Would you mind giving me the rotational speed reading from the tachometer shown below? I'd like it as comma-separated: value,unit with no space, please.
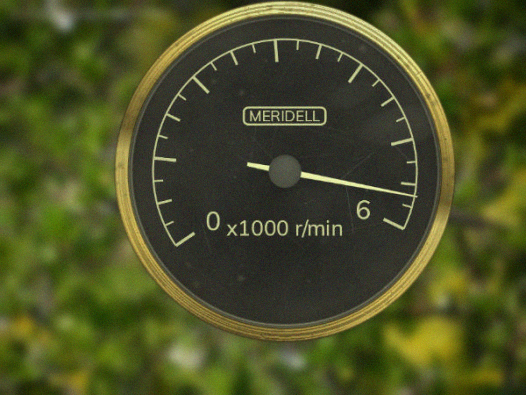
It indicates 5625,rpm
